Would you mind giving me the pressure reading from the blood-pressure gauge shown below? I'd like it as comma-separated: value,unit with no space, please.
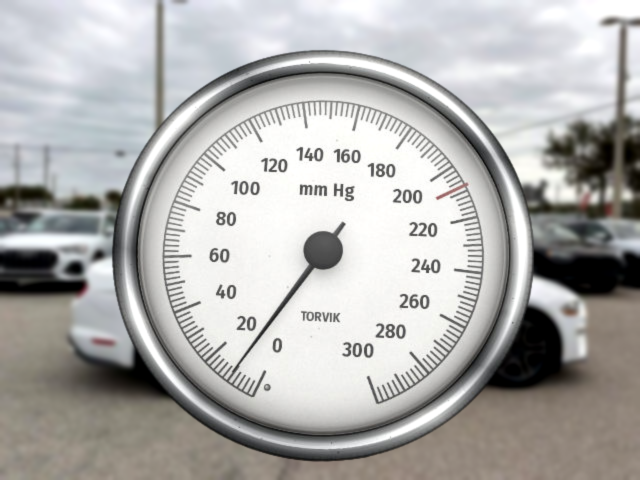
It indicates 10,mmHg
